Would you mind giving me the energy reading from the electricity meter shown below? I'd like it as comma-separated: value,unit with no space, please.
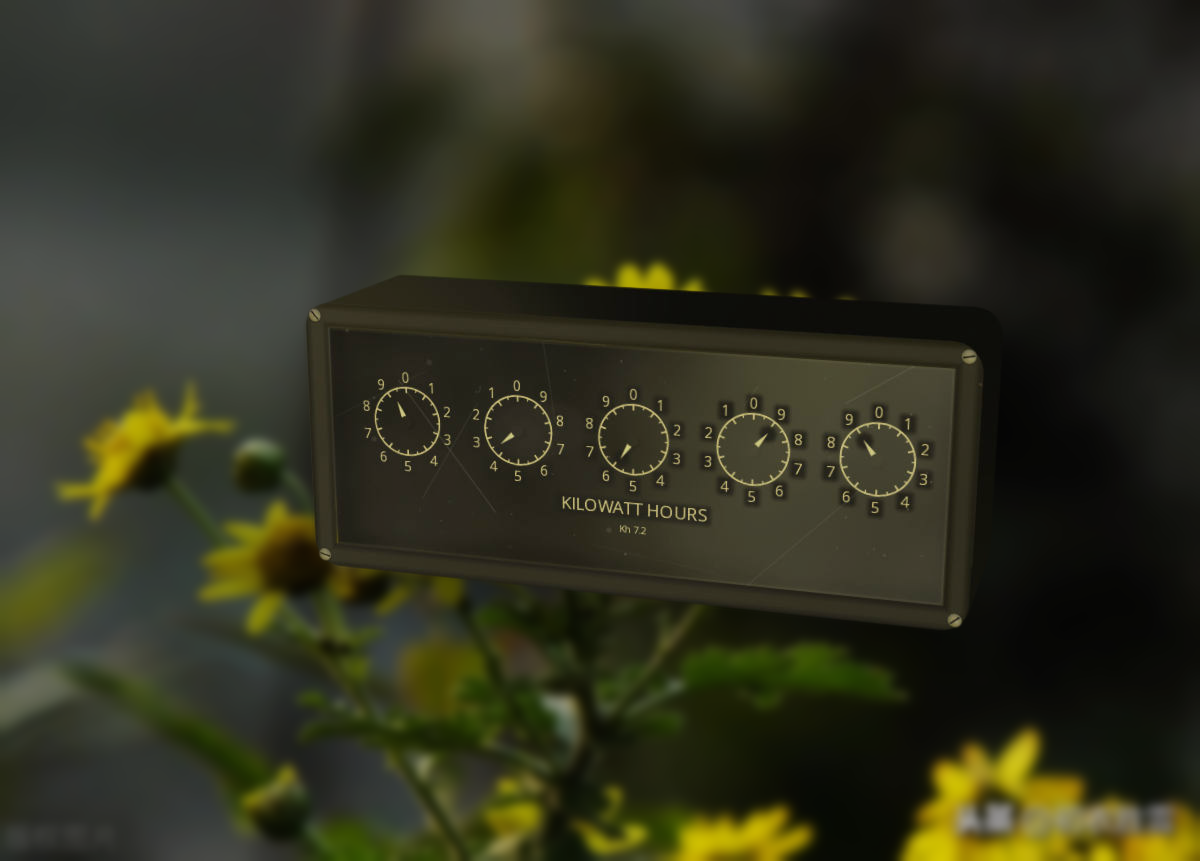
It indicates 93589,kWh
